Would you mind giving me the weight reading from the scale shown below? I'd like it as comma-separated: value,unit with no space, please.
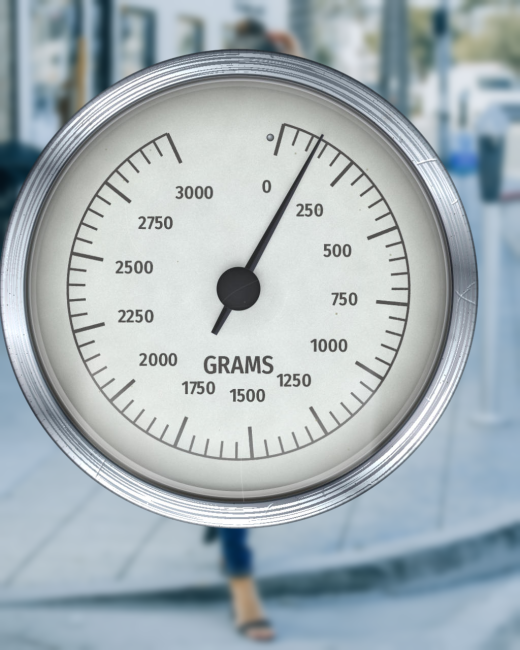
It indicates 125,g
